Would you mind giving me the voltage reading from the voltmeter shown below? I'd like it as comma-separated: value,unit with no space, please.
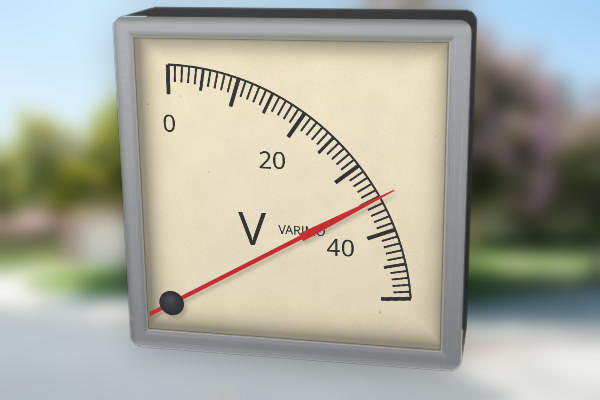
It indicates 35,V
